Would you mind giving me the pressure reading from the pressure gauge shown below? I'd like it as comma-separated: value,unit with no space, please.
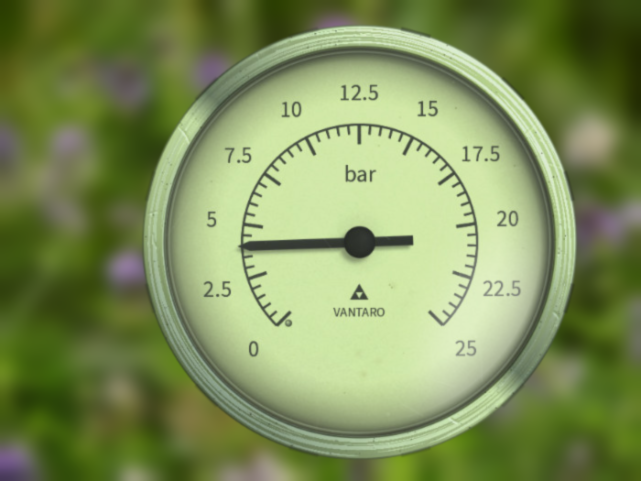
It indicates 4,bar
